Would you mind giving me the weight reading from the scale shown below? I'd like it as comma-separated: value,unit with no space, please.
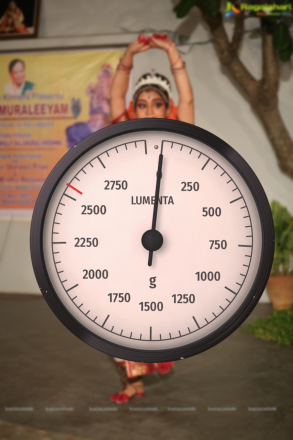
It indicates 0,g
